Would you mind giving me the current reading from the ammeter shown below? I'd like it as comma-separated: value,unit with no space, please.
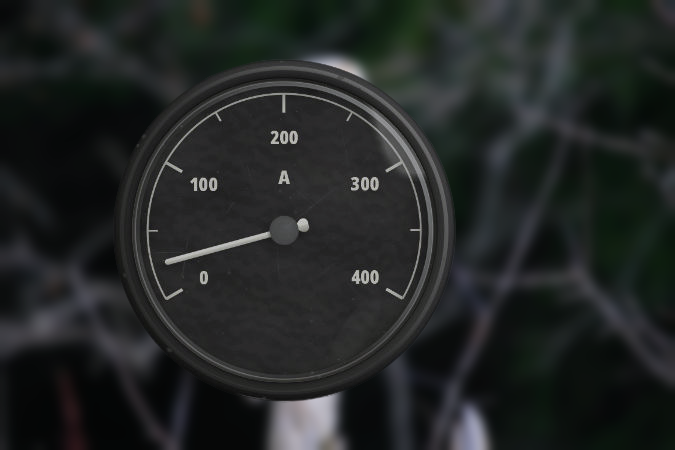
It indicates 25,A
